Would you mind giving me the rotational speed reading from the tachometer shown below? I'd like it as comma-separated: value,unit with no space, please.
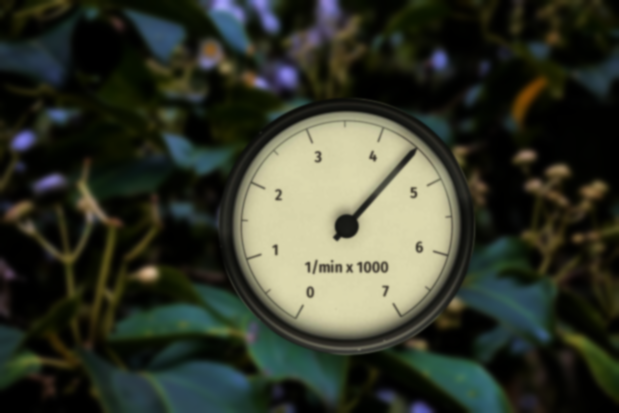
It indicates 4500,rpm
